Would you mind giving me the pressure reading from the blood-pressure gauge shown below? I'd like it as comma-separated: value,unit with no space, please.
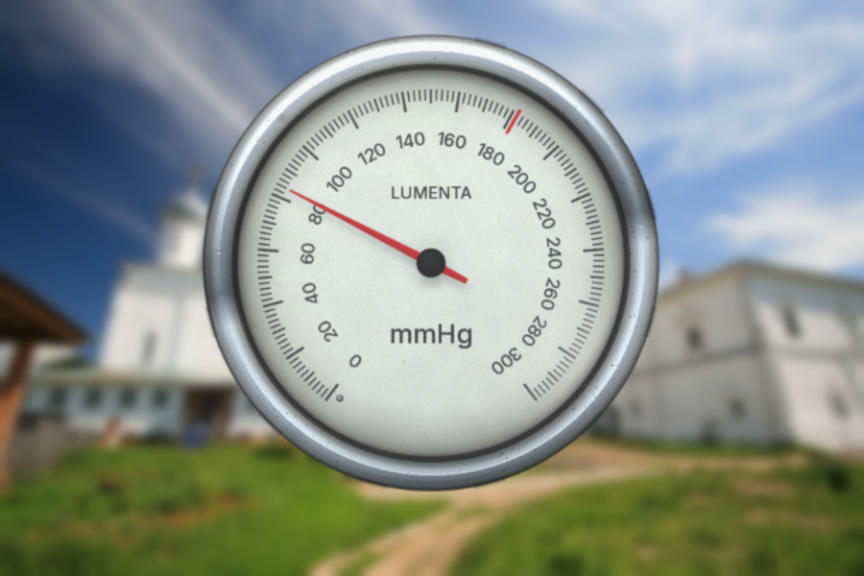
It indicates 84,mmHg
